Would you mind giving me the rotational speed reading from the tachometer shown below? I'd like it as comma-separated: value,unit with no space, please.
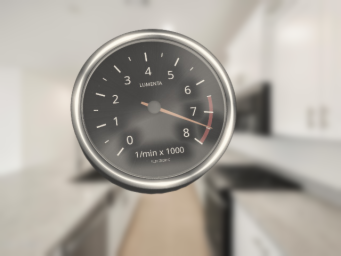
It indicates 7500,rpm
